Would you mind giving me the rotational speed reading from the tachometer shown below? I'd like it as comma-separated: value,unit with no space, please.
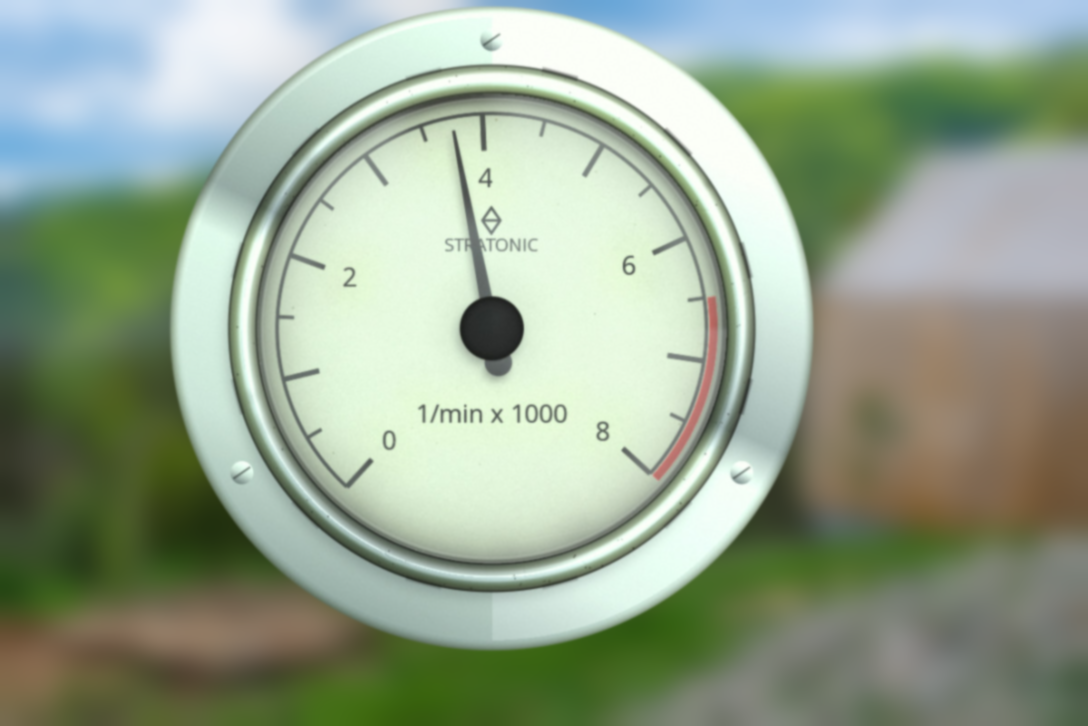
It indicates 3750,rpm
